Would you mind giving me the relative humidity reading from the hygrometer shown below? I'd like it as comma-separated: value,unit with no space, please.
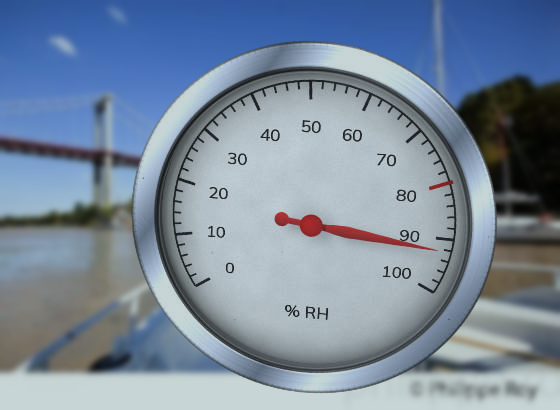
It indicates 92,%
